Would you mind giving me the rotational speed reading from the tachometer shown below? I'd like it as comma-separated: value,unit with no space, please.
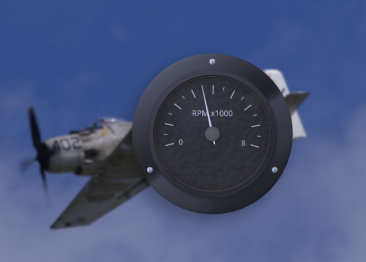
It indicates 3500,rpm
